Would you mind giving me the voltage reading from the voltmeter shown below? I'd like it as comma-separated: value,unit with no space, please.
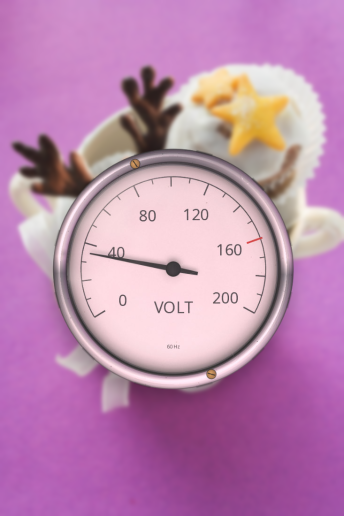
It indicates 35,V
